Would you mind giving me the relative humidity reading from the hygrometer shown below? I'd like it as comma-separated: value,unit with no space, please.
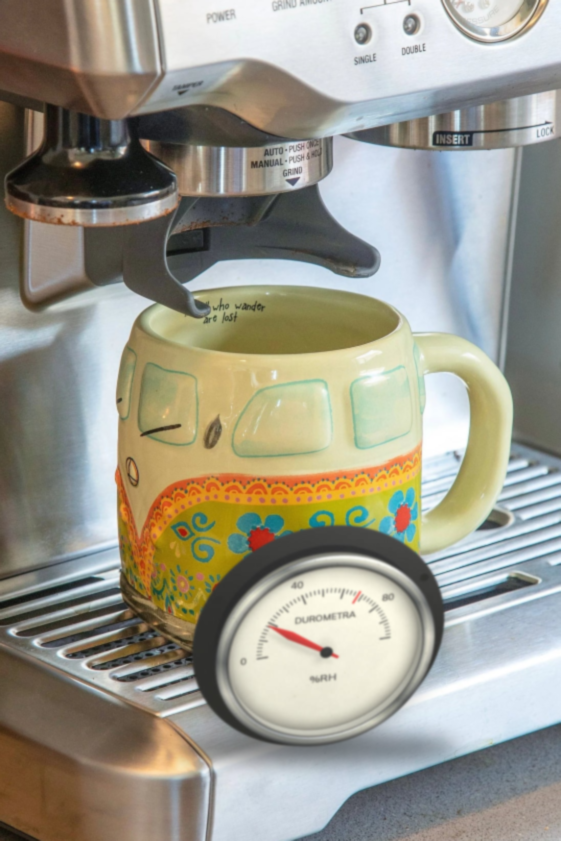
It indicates 20,%
